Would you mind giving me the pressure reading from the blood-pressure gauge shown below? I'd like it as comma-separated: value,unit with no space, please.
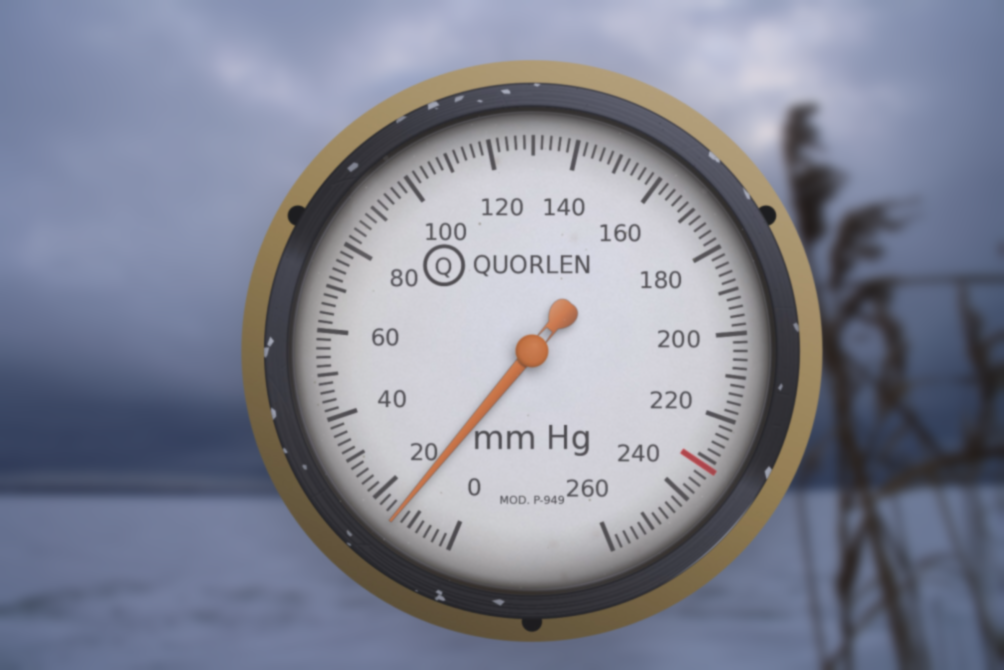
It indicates 14,mmHg
